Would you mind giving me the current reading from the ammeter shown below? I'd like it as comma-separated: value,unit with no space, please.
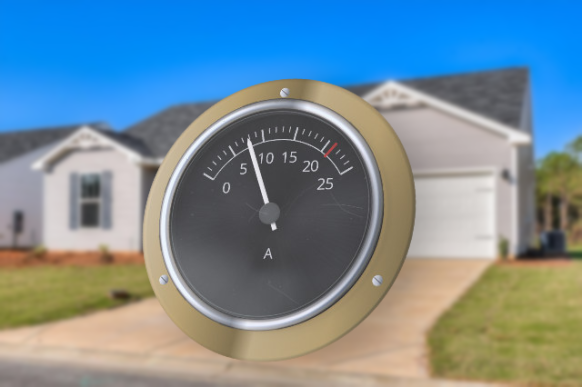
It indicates 8,A
